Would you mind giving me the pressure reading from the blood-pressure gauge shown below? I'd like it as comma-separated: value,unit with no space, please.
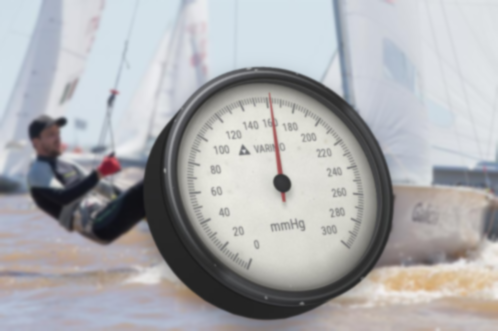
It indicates 160,mmHg
